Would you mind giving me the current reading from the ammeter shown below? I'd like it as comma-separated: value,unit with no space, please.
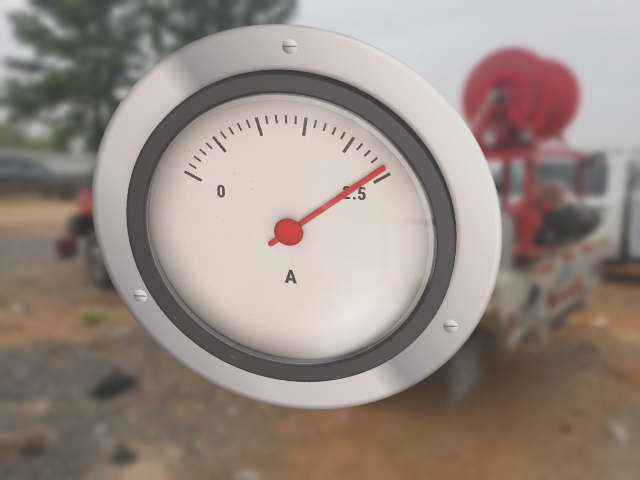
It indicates 2.4,A
